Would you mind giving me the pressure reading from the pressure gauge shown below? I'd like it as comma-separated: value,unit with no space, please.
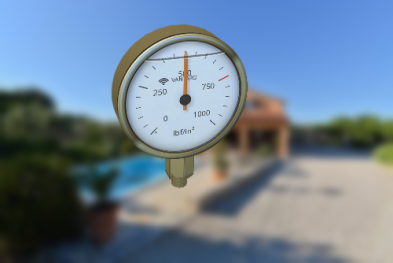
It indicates 500,psi
